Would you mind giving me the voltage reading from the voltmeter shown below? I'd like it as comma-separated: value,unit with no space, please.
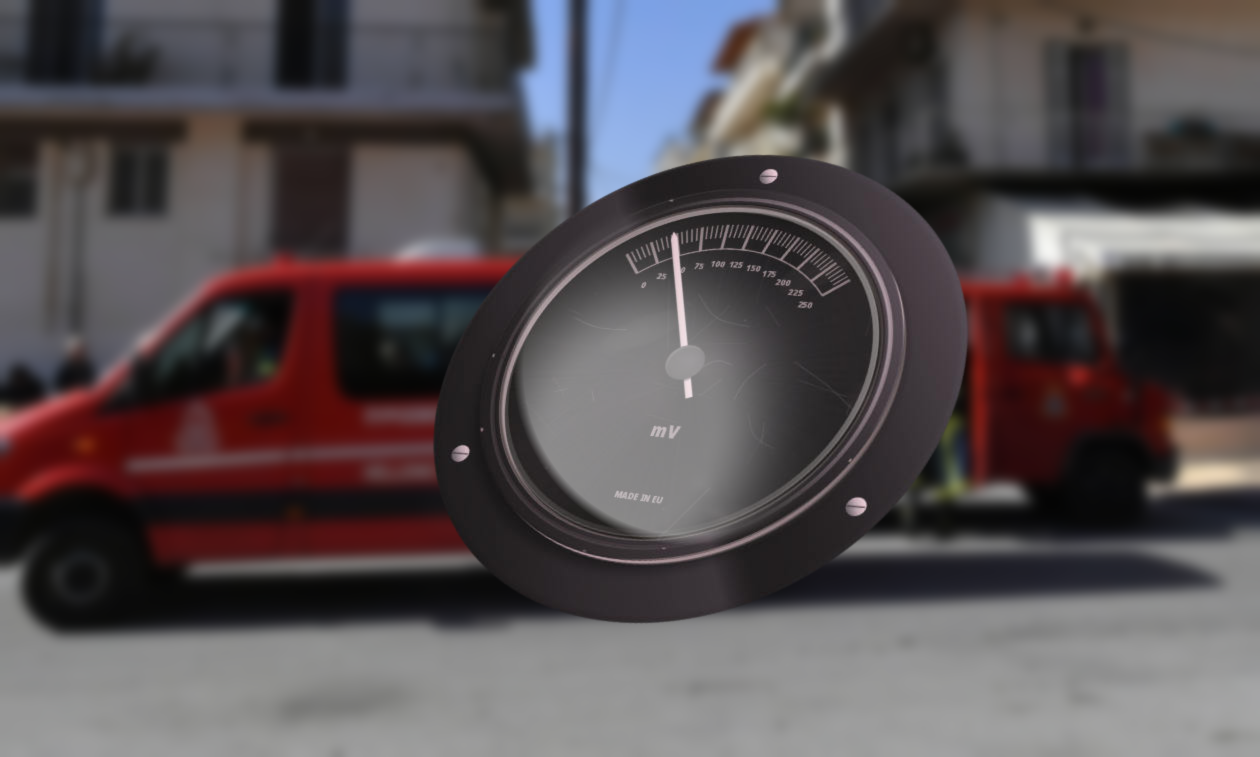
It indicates 50,mV
